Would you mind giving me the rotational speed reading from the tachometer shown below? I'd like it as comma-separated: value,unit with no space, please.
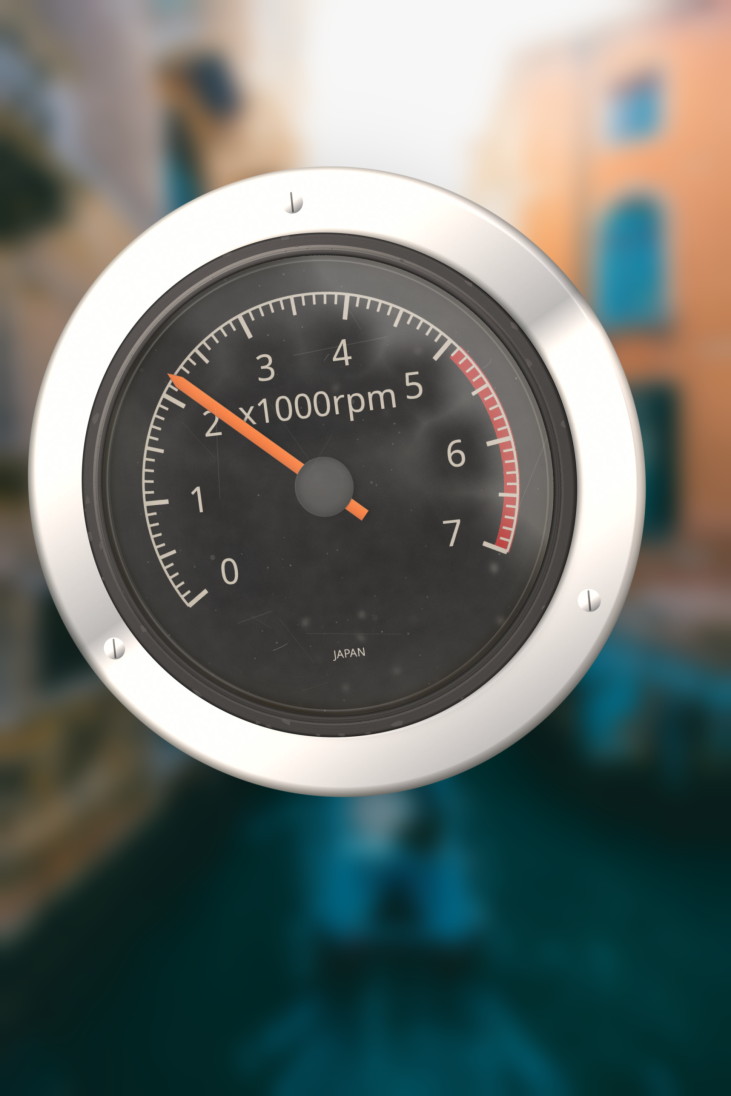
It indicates 2200,rpm
